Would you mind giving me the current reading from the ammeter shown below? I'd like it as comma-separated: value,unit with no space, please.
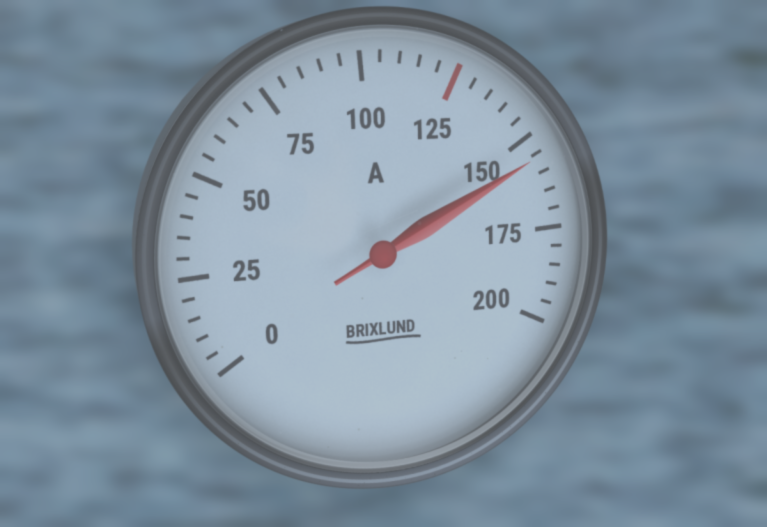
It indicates 155,A
